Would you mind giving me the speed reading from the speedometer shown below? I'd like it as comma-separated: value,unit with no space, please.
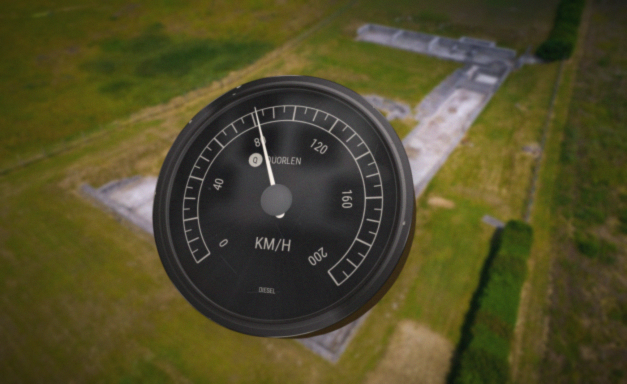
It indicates 82.5,km/h
